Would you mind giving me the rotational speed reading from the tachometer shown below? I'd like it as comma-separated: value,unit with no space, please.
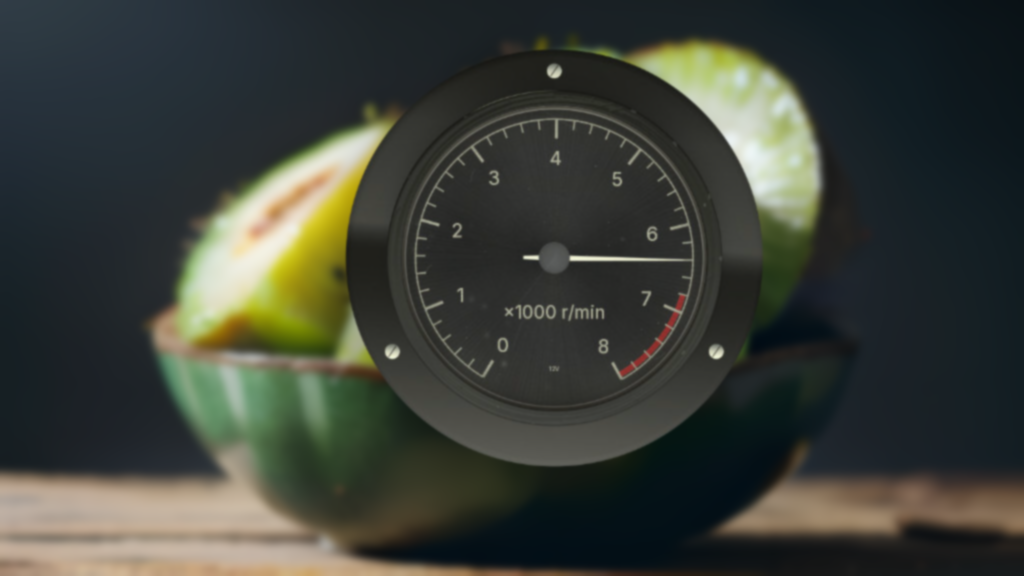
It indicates 6400,rpm
